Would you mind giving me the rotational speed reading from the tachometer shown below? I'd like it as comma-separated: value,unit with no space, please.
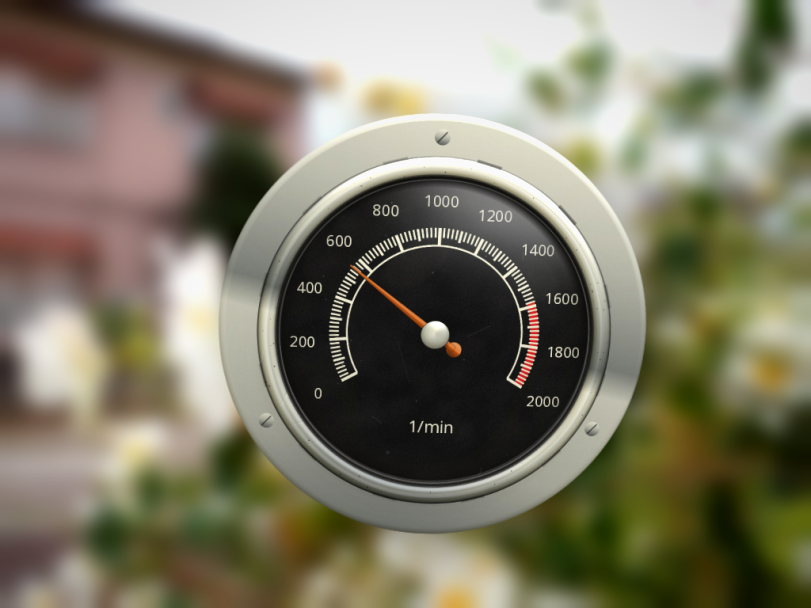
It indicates 560,rpm
